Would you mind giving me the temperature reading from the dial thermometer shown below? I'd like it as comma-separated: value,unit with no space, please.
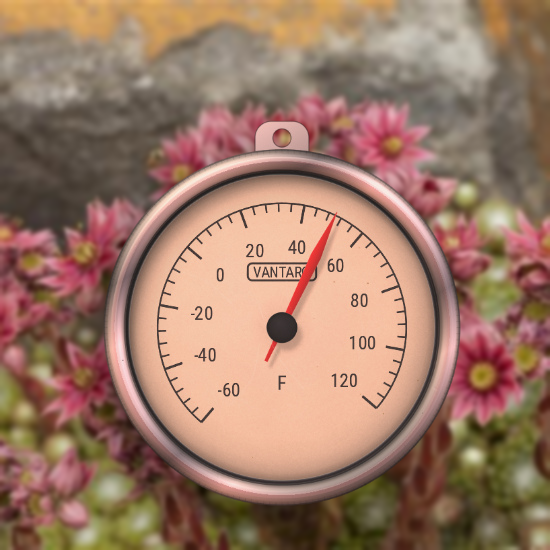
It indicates 50,°F
